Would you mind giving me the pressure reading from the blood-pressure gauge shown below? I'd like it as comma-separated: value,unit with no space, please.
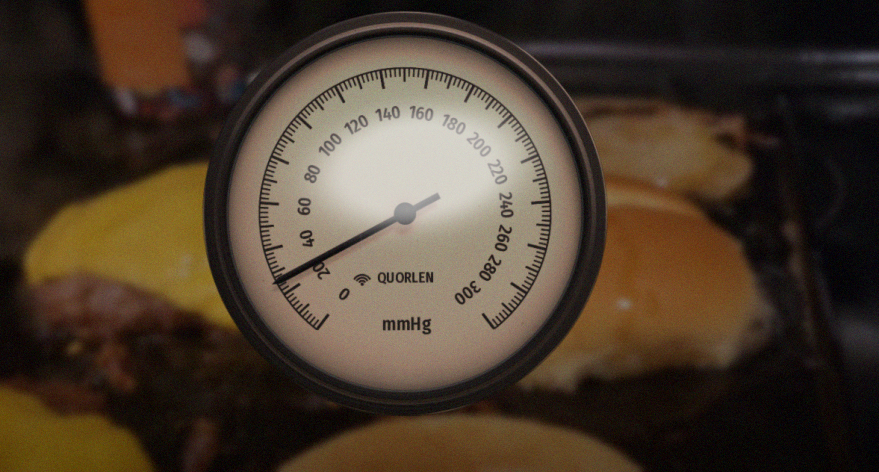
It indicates 26,mmHg
